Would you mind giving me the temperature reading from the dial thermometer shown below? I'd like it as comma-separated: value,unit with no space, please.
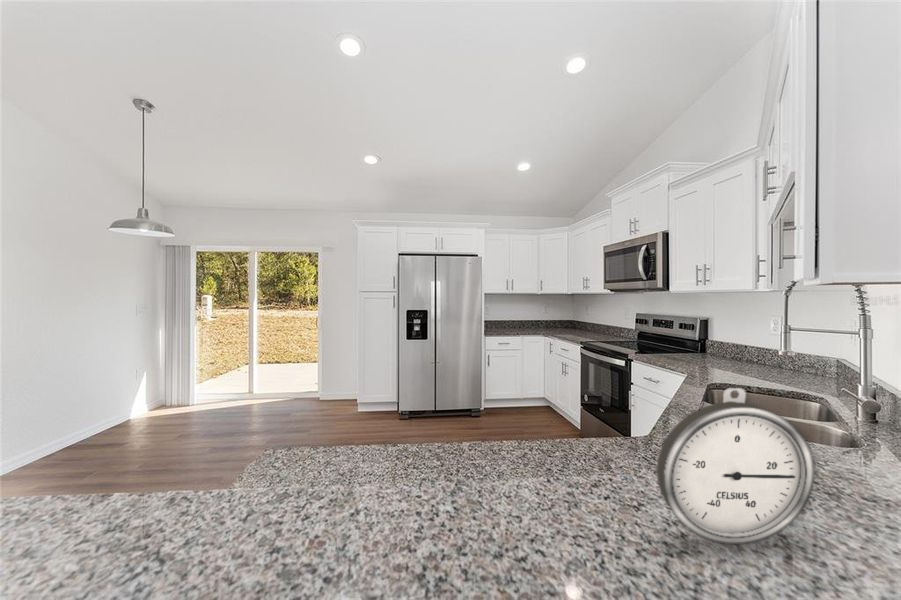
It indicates 24,°C
